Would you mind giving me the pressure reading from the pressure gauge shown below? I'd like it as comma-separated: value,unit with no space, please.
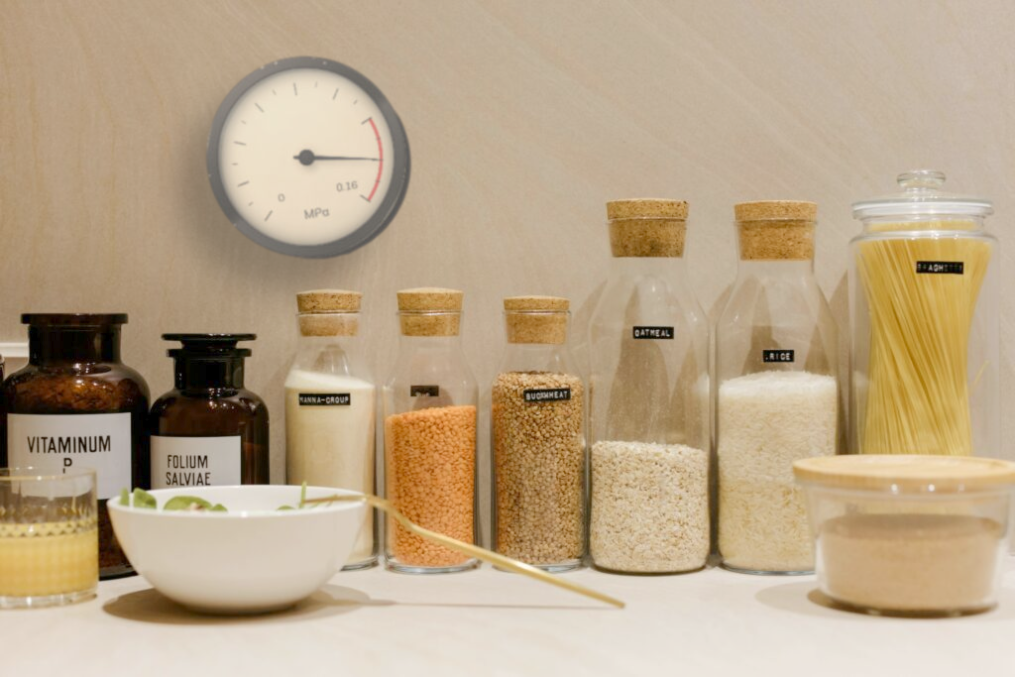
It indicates 0.14,MPa
